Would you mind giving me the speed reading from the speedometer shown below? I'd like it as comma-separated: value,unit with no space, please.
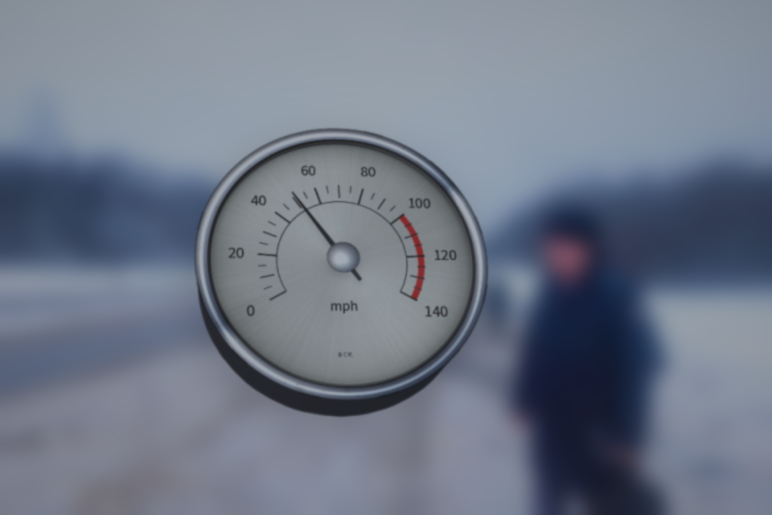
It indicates 50,mph
